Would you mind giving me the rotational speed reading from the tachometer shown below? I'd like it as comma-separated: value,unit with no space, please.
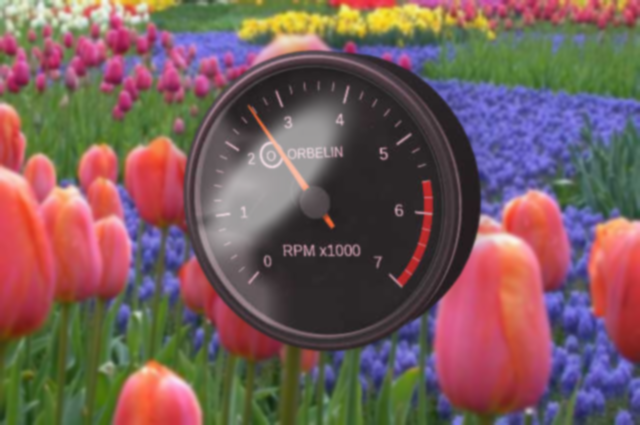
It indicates 2600,rpm
